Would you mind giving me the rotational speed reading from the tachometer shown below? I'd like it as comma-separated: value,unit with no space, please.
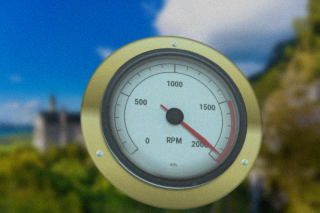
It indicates 1950,rpm
